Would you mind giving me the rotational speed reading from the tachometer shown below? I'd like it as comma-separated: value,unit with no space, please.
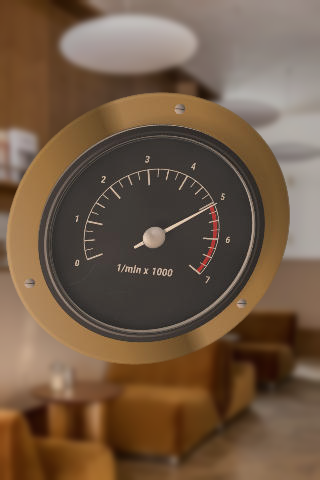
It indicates 5000,rpm
